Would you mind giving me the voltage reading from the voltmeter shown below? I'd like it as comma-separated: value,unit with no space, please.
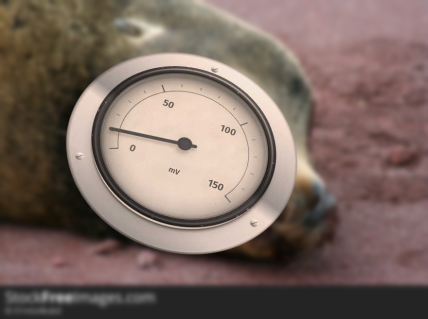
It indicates 10,mV
